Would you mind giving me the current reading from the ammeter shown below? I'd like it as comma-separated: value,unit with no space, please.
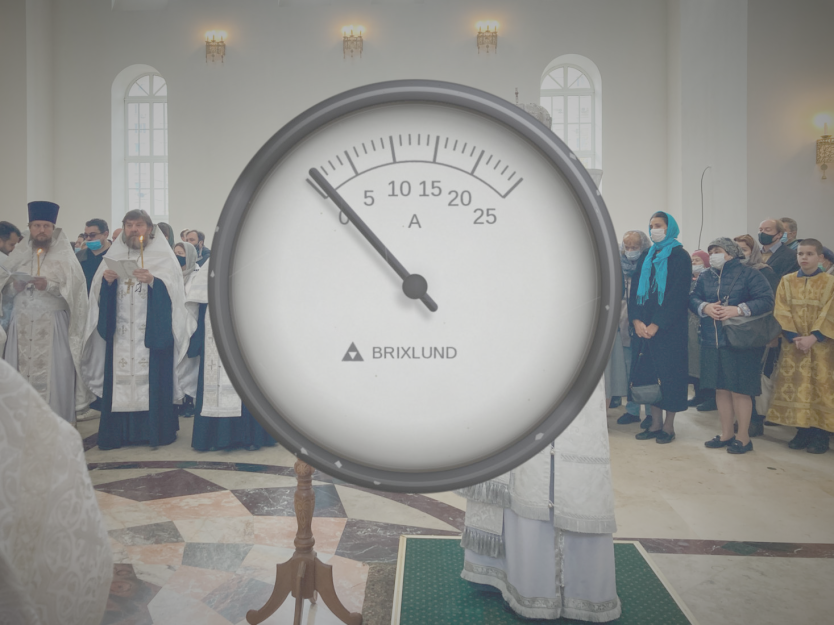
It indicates 1,A
